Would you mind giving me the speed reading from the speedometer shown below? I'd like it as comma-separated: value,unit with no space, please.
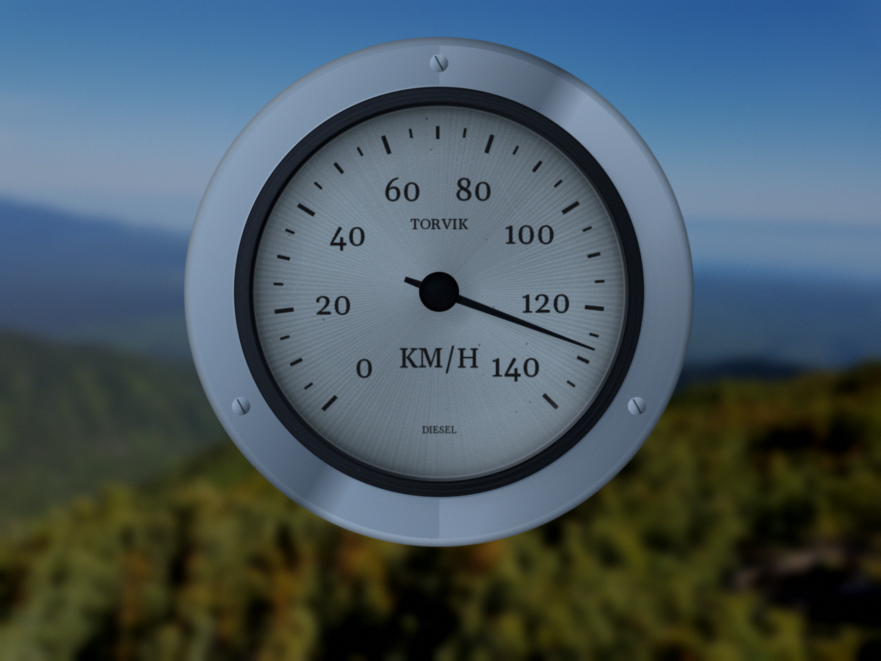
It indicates 127.5,km/h
